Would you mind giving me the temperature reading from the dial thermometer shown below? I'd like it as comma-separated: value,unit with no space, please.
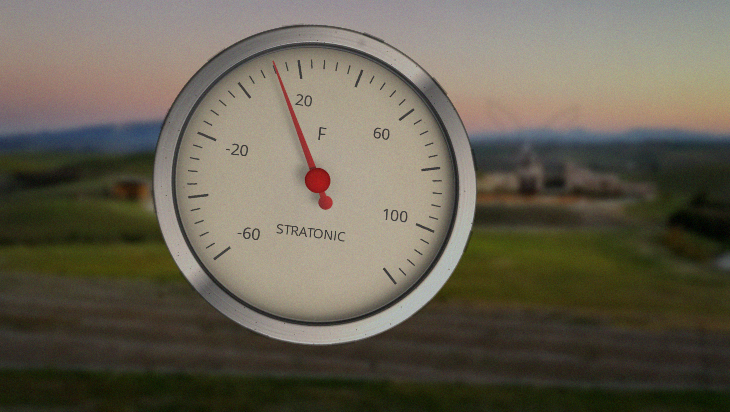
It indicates 12,°F
